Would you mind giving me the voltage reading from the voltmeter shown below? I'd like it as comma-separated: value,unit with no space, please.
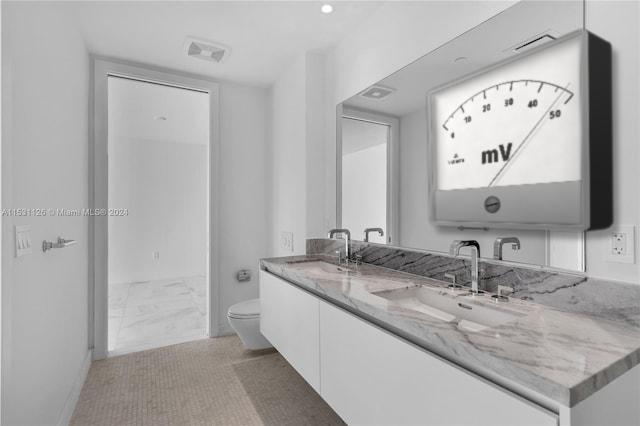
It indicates 47.5,mV
